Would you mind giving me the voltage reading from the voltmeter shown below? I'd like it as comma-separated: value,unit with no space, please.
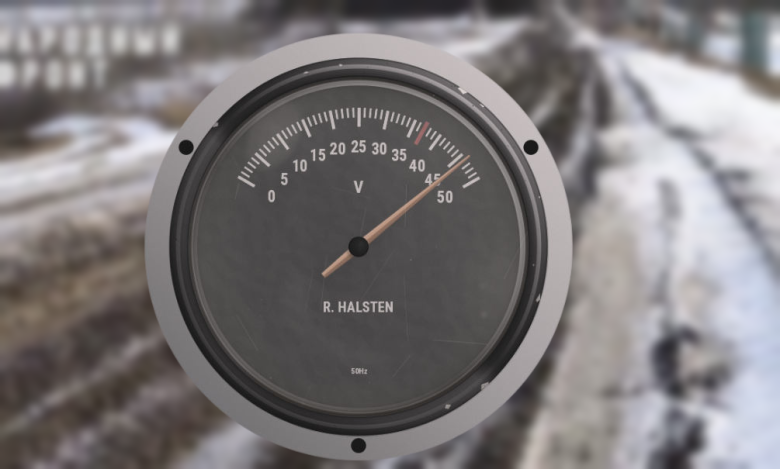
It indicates 46,V
